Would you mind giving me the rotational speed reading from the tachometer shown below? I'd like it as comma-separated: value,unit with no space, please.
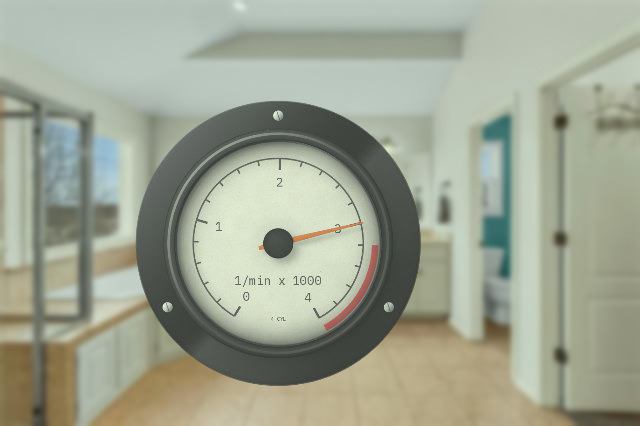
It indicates 3000,rpm
